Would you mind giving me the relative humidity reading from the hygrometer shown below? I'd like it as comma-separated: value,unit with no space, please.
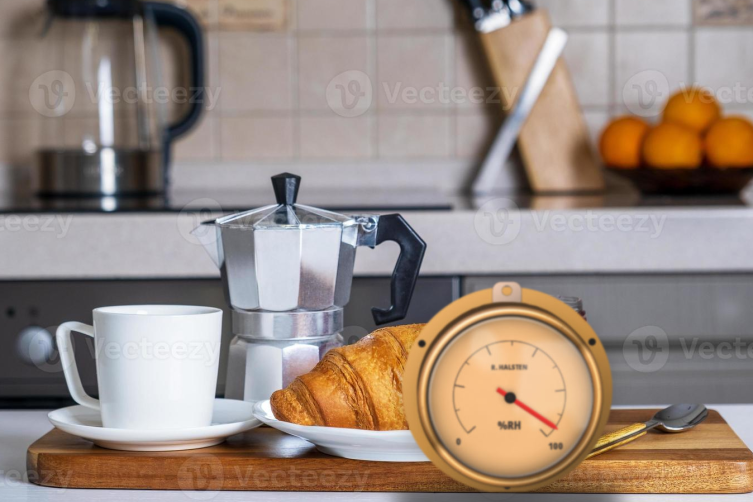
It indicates 95,%
